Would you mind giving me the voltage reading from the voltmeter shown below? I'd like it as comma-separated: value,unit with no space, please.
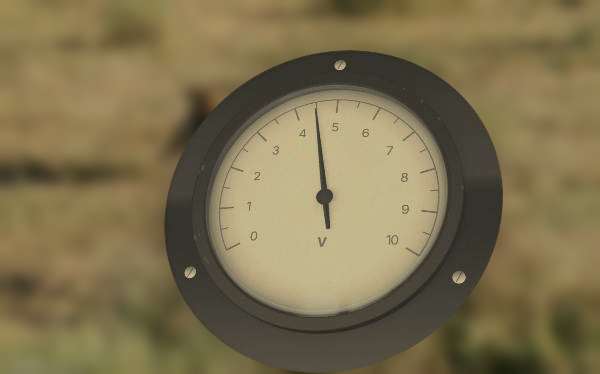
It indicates 4.5,V
